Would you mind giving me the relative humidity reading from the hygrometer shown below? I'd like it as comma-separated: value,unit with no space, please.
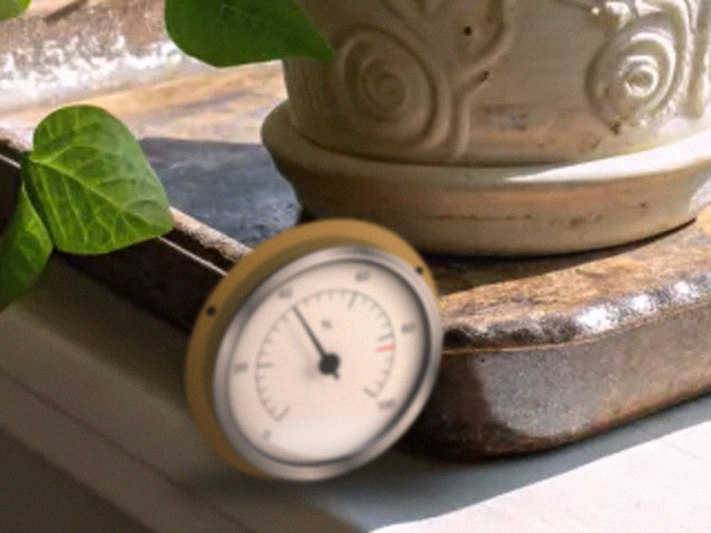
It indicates 40,%
